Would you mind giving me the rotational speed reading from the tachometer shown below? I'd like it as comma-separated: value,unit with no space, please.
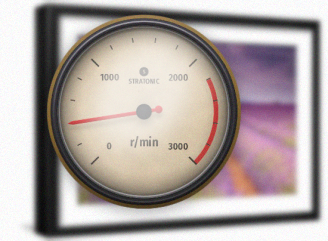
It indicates 400,rpm
